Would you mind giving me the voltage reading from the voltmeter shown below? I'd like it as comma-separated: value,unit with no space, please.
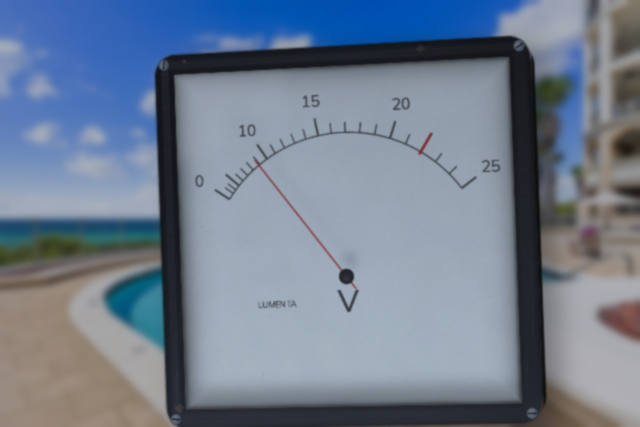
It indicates 9,V
